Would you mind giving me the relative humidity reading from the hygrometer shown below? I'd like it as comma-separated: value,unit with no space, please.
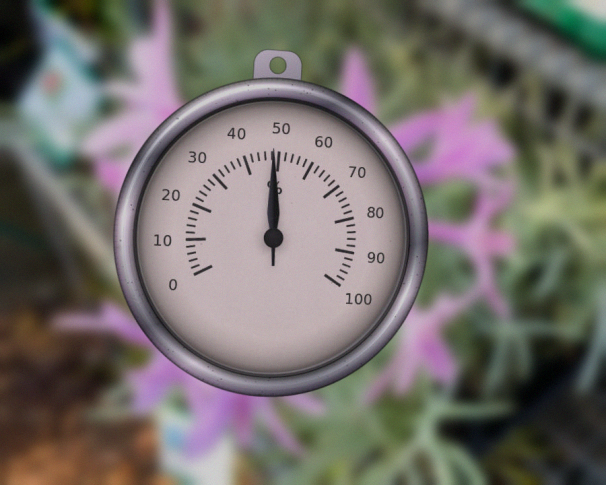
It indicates 48,%
